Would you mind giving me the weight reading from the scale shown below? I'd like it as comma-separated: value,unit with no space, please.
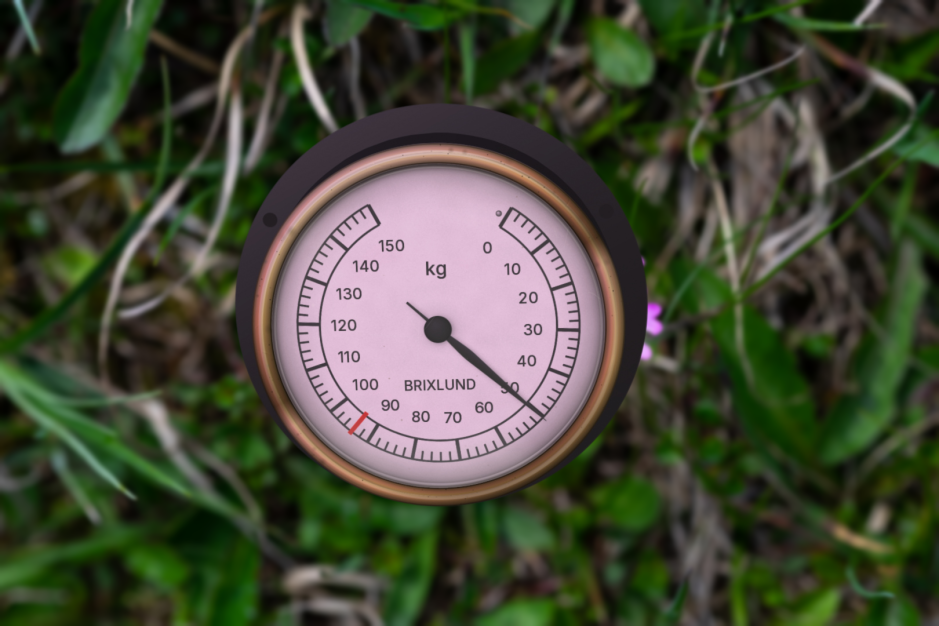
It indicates 50,kg
